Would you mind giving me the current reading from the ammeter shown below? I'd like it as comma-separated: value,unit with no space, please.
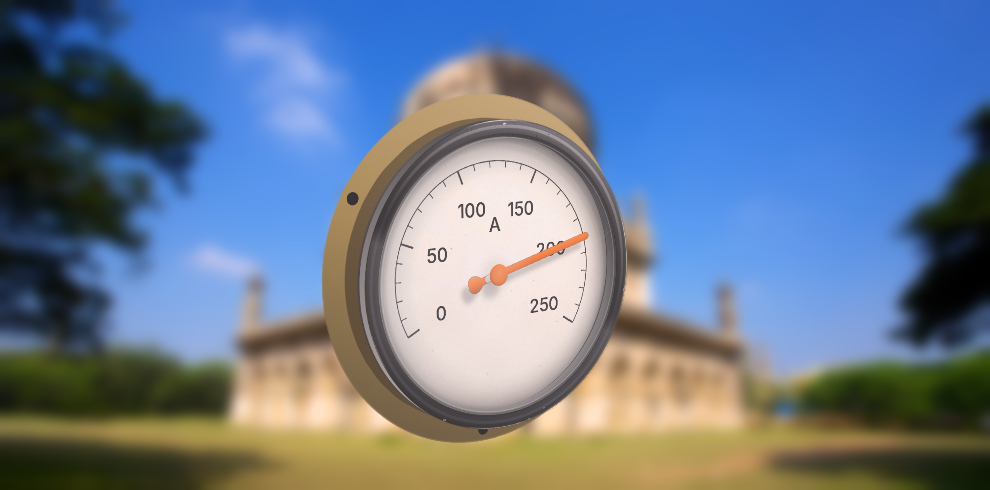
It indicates 200,A
